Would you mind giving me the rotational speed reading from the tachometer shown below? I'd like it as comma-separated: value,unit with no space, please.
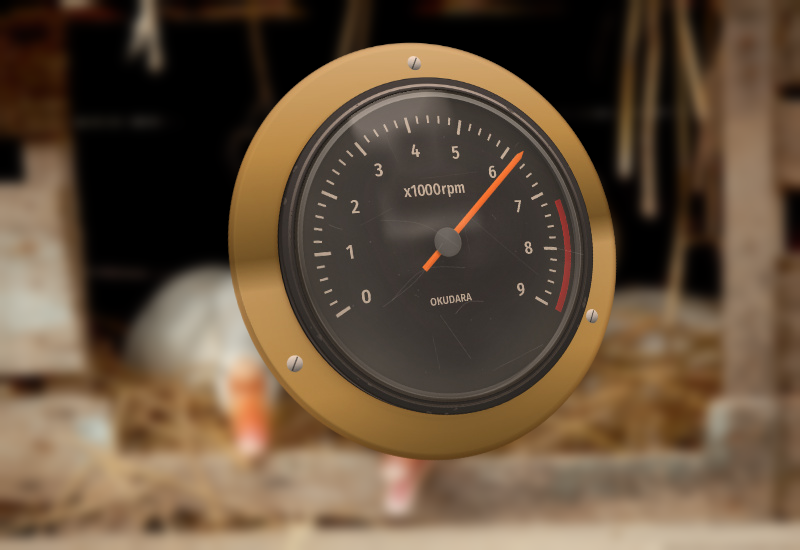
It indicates 6200,rpm
